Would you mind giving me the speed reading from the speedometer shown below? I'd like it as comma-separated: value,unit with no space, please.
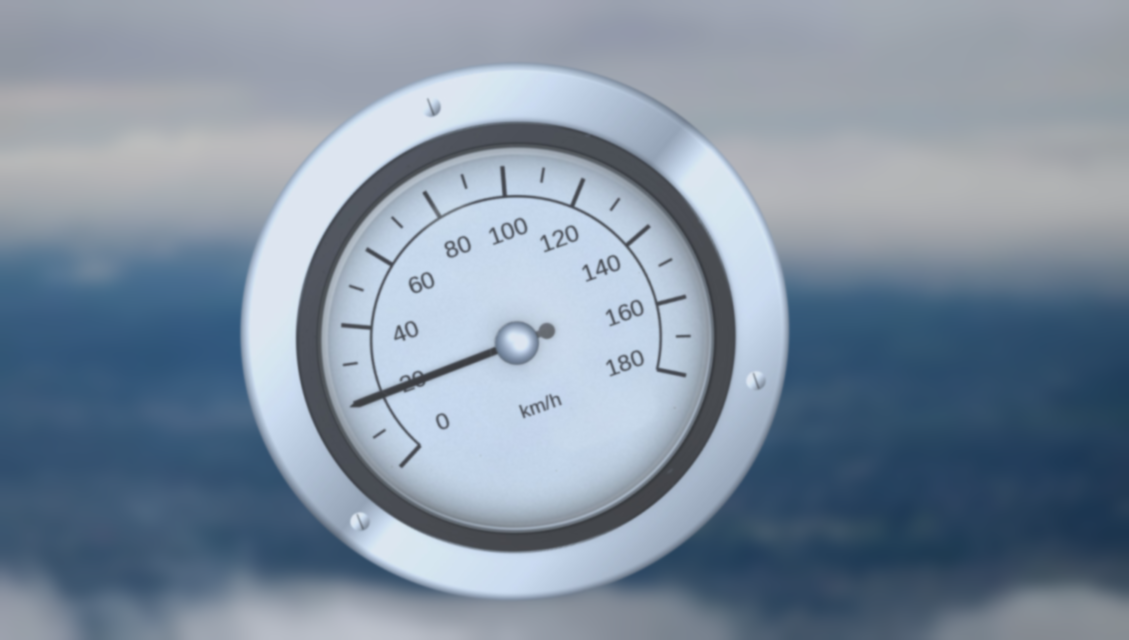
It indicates 20,km/h
